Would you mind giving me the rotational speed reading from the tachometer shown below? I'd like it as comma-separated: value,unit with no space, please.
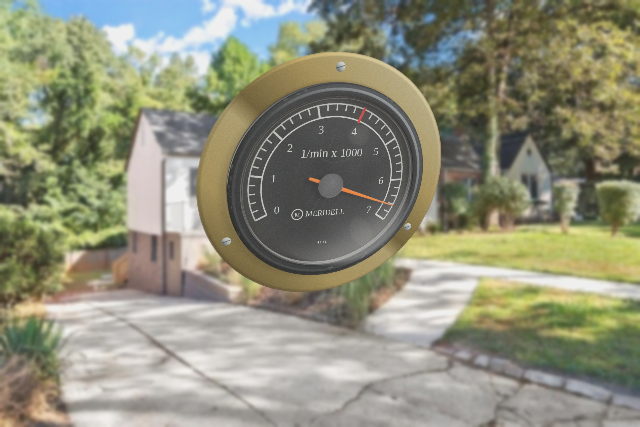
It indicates 6600,rpm
